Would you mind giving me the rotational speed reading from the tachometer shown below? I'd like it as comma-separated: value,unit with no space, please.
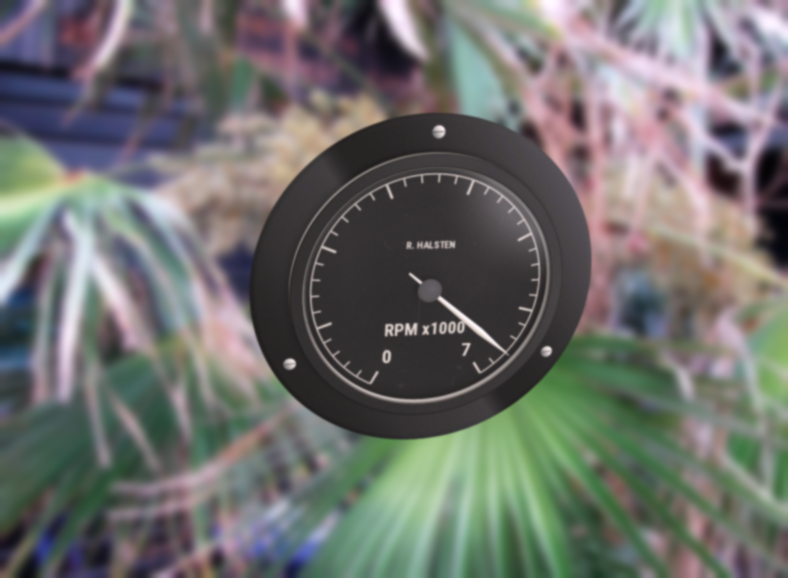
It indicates 6600,rpm
